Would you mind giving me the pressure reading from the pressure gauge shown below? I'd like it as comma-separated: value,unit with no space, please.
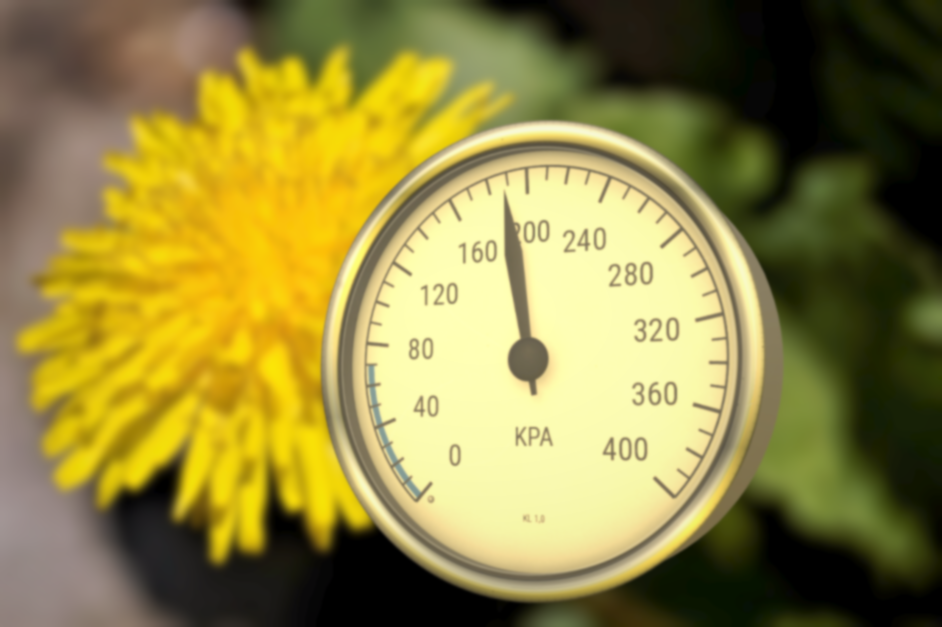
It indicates 190,kPa
